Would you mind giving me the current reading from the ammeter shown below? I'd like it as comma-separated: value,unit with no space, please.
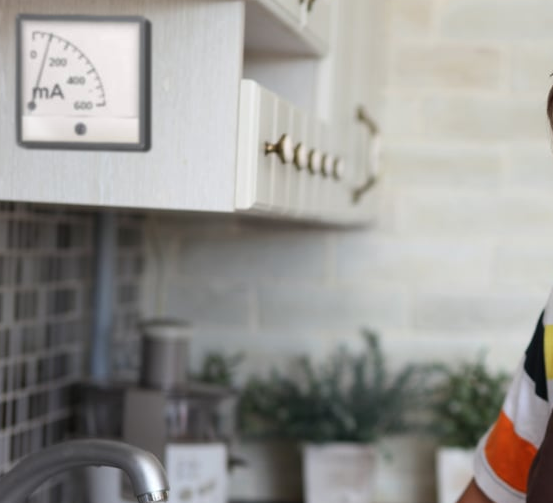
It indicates 100,mA
